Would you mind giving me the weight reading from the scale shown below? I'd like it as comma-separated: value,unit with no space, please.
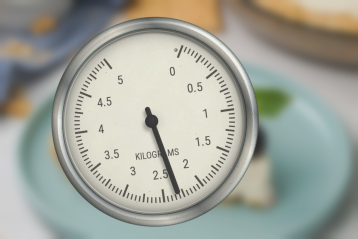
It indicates 2.3,kg
